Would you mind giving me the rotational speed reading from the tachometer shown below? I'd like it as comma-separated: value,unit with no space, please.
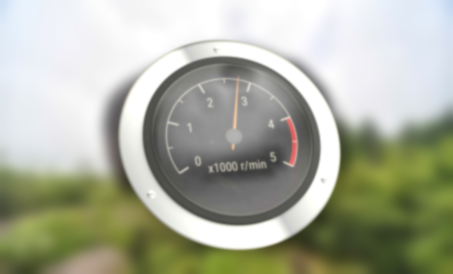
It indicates 2750,rpm
